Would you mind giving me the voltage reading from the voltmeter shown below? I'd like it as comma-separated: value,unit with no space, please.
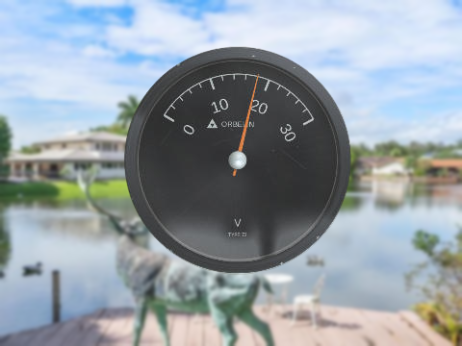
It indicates 18,V
